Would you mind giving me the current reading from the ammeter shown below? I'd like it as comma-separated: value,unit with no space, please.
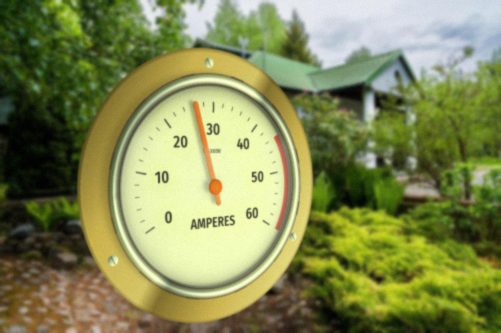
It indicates 26,A
